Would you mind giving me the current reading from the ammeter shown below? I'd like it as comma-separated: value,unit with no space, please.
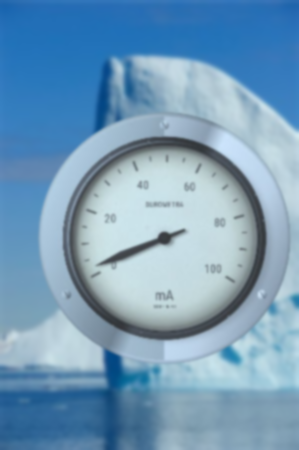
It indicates 2.5,mA
